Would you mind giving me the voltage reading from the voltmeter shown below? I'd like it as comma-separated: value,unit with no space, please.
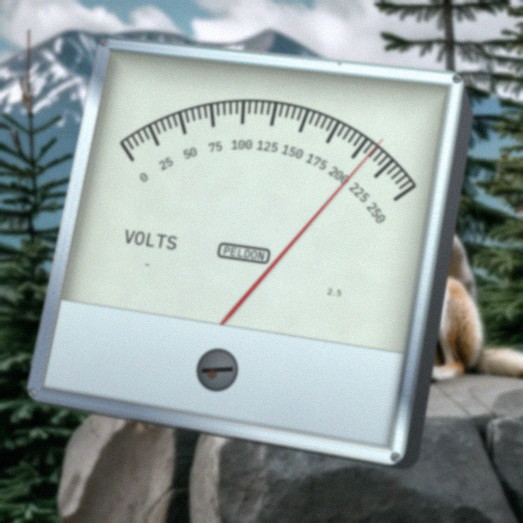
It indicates 210,V
